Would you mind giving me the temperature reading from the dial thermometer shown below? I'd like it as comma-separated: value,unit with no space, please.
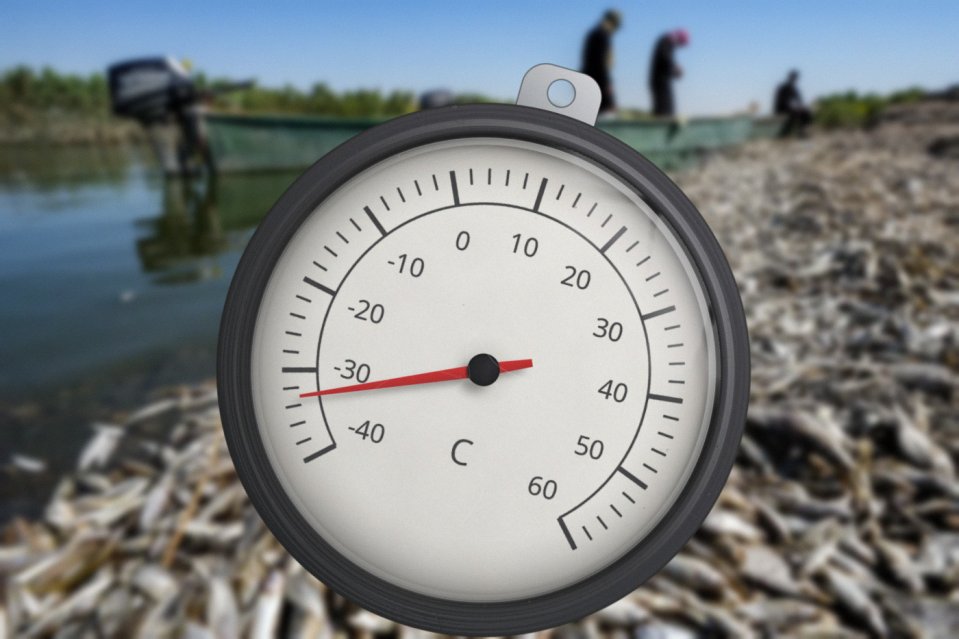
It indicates -33,°C
